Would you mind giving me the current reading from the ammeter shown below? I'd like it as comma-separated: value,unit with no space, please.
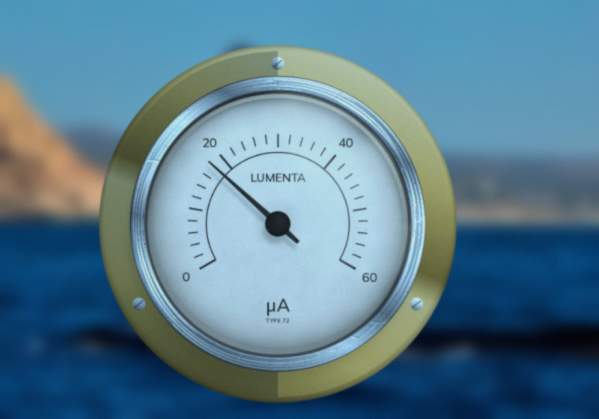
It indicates 18,µA
